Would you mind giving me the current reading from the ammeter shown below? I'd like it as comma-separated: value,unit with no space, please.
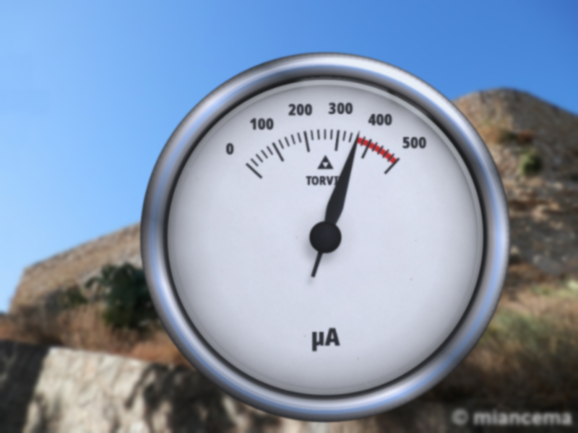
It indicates 360,µA
